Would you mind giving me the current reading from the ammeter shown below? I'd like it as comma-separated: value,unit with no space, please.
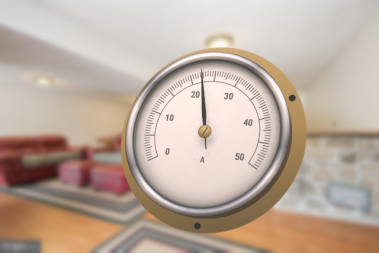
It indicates 22.5,A
